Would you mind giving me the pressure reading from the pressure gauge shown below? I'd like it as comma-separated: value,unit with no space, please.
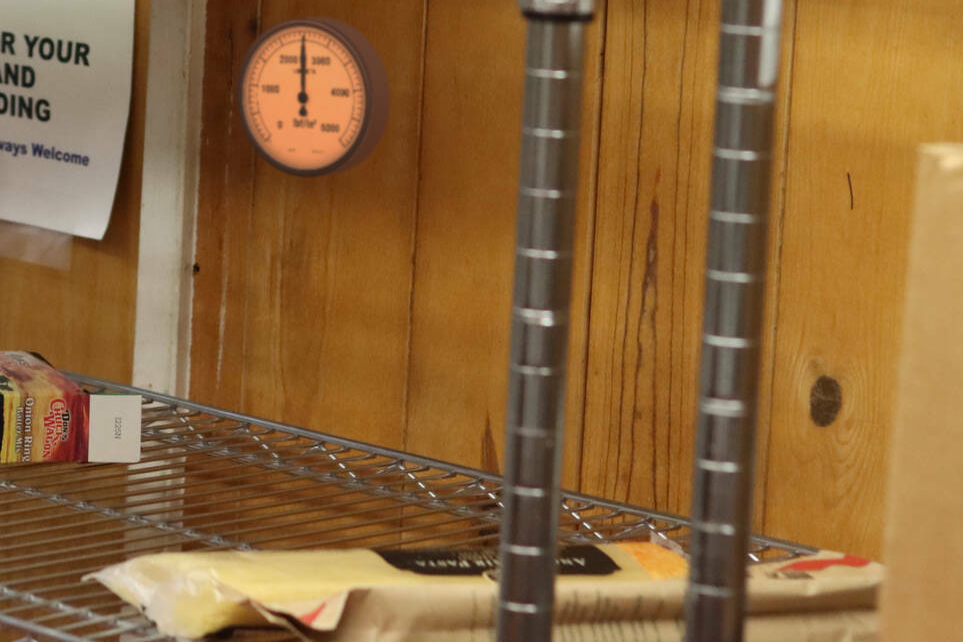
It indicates 2500,psi
